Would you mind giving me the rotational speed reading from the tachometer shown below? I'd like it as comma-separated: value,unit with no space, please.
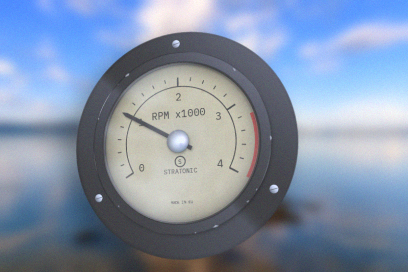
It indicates 1000,rpm
